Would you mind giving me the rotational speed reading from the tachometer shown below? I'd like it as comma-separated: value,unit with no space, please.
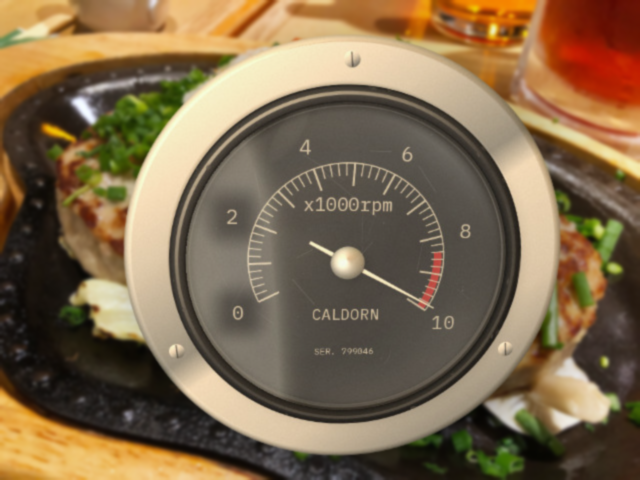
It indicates 9800,rpm
